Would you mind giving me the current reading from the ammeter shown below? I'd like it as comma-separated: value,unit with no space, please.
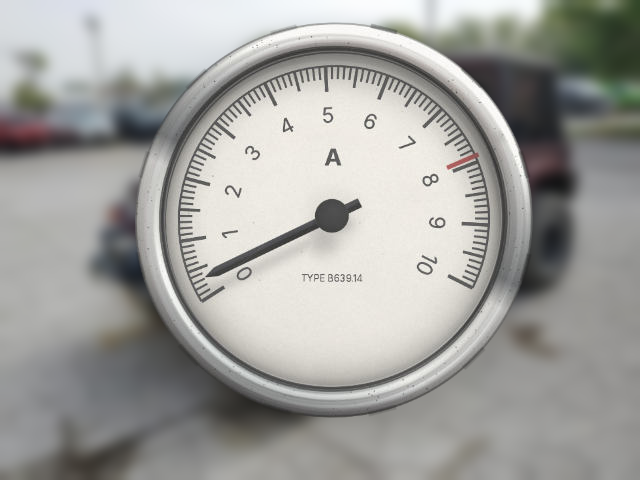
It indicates 0.3,A
